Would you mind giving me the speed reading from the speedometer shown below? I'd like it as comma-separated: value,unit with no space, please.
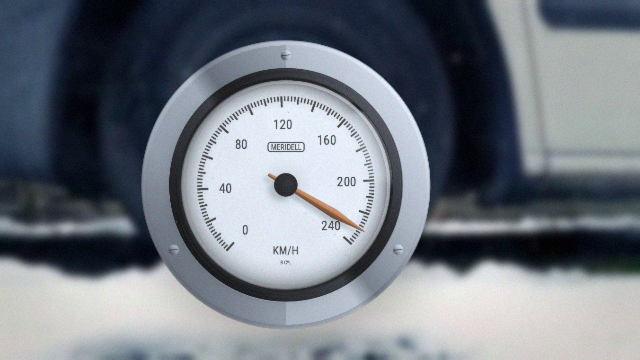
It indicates 230,km/h
